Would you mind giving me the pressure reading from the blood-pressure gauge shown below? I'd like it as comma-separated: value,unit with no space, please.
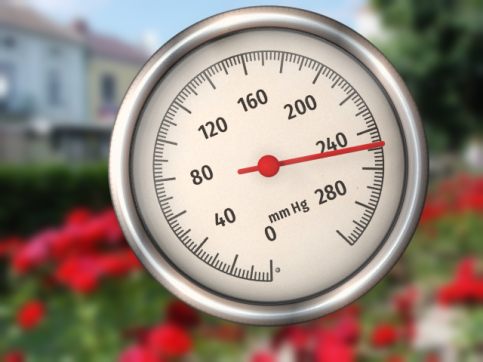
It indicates 248,mmHg
